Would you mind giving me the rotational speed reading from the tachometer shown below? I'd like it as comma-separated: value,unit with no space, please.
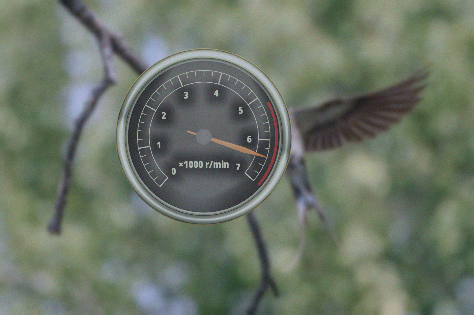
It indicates 6400,rpm
